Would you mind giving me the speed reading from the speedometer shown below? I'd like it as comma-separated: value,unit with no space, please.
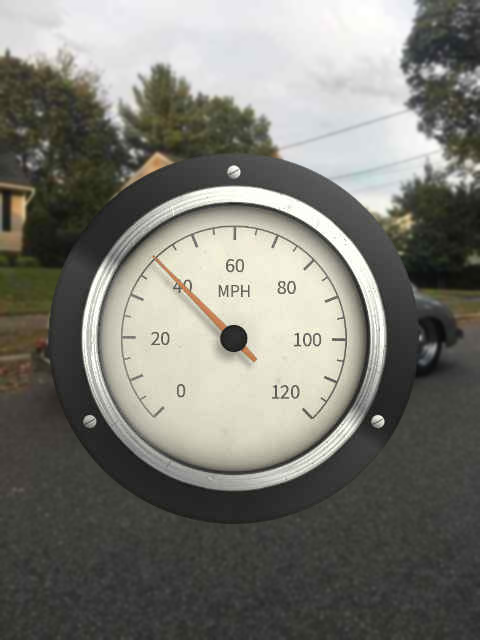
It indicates 40,mph
